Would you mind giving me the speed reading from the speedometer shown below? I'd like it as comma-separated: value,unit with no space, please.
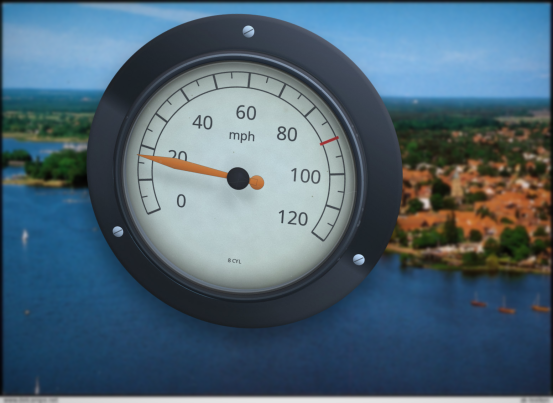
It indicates 17.5,mph
